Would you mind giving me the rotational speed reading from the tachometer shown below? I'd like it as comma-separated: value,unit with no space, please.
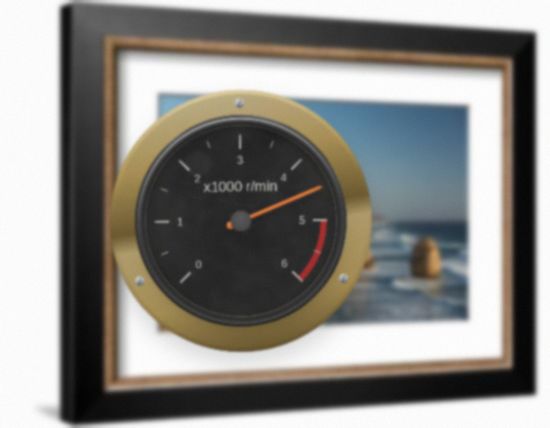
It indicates 4500,rpm
